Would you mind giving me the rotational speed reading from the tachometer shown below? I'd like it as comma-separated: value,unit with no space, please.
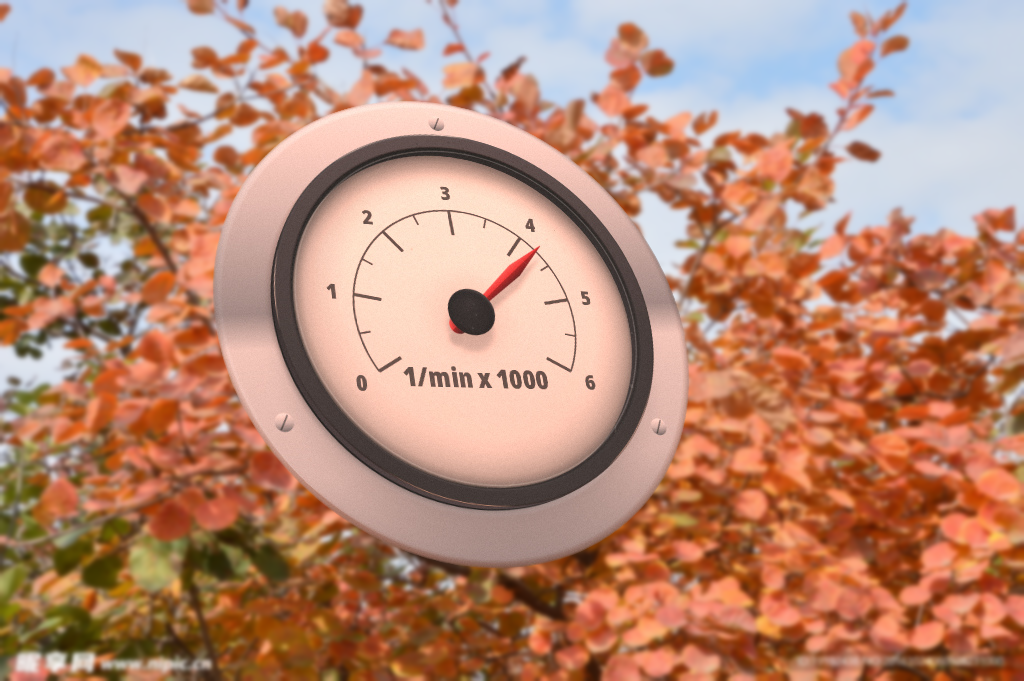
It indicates 4250,rpm
